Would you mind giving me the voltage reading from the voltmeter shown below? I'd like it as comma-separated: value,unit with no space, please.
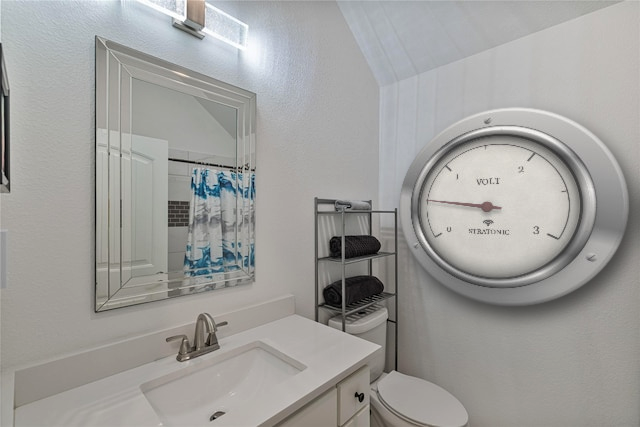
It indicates 0.5,V
